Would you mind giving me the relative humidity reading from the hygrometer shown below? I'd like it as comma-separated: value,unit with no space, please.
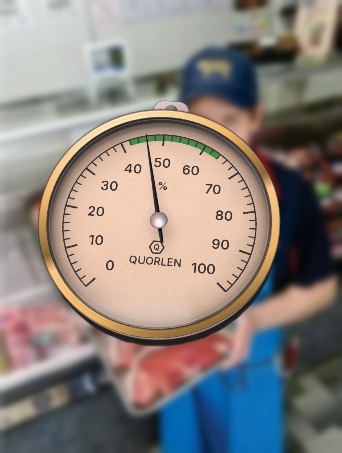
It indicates 46,%
